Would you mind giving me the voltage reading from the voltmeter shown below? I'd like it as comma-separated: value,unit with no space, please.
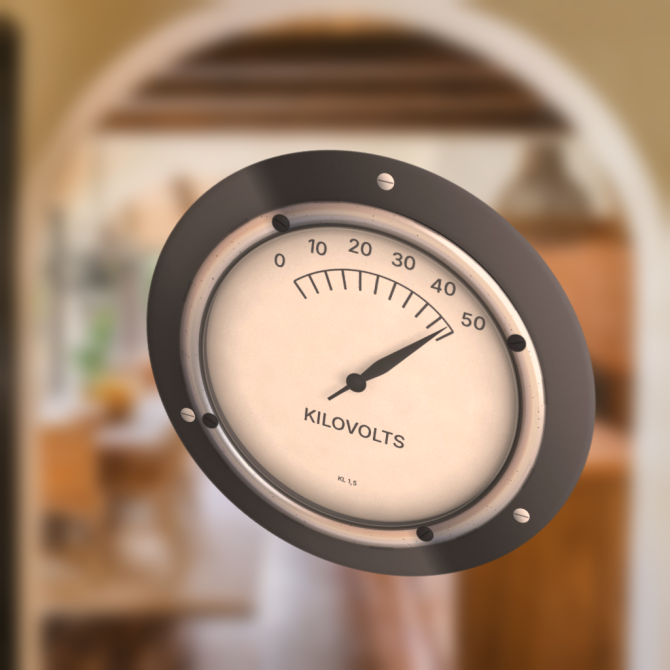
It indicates 47.5,kV
